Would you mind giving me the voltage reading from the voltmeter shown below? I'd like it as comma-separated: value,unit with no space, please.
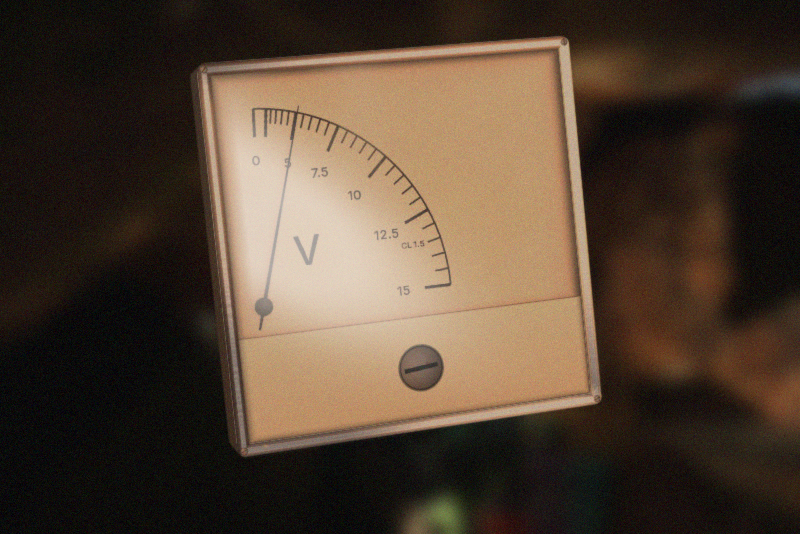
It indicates 5,V
